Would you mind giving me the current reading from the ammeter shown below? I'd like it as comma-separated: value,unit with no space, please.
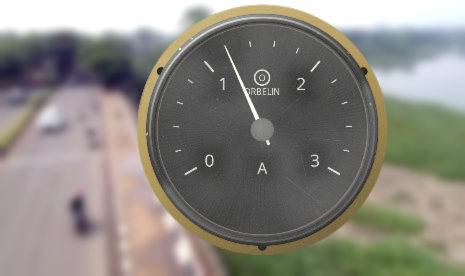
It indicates 1.2,A
